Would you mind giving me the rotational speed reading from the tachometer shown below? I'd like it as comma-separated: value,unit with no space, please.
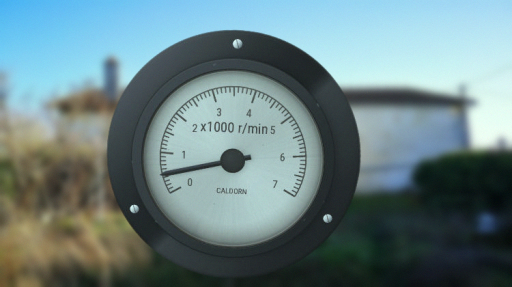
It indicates 500,rpm
